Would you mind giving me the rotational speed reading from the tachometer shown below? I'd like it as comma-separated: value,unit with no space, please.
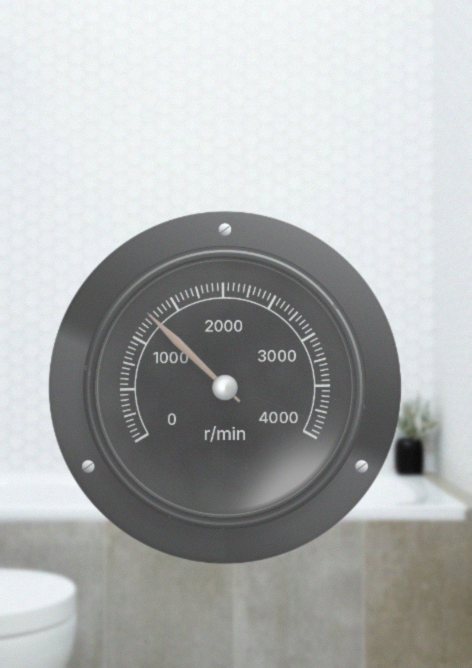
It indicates 1250,rpm
